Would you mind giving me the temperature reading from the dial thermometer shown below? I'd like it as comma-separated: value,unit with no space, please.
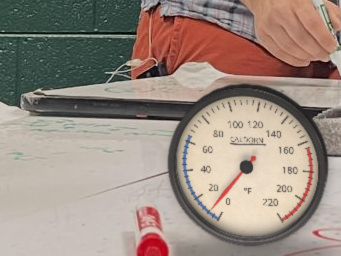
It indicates 8,°F
